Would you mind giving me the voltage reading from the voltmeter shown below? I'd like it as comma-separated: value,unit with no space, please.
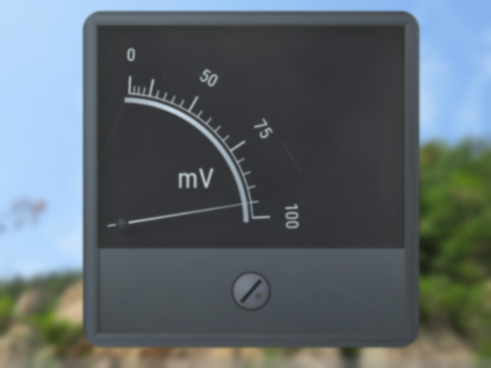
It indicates 95,mV
